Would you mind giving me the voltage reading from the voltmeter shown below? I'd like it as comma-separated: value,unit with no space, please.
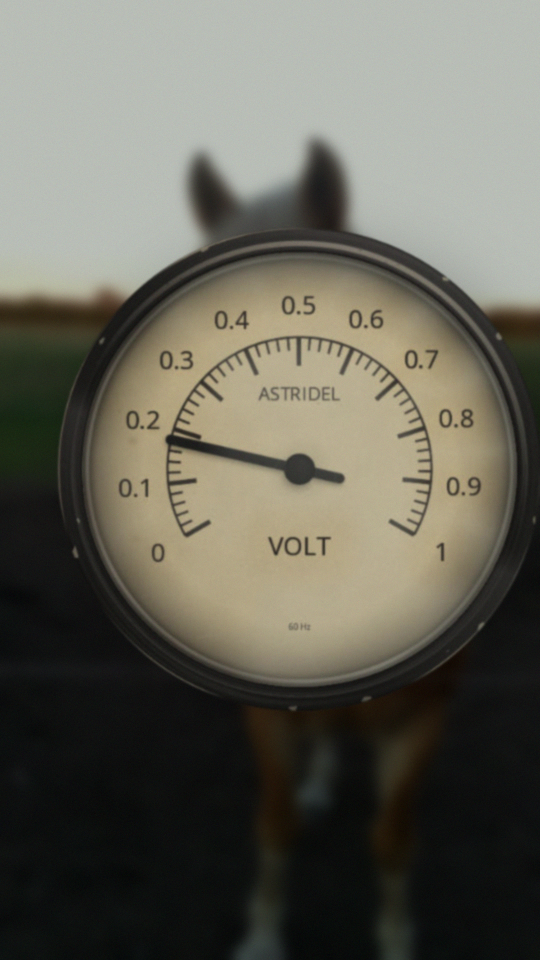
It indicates 0.18,V
